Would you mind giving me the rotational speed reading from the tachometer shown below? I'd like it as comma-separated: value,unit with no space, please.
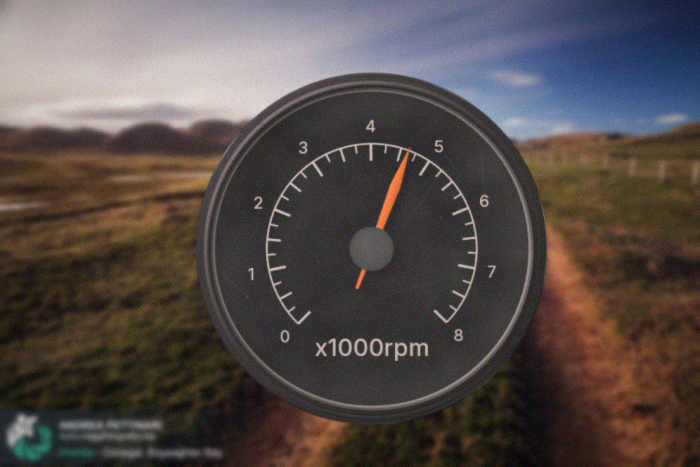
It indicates 4625,rpm
